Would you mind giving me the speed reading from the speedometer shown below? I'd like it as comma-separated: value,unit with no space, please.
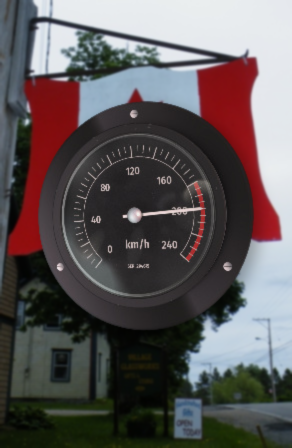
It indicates 200,km/h
